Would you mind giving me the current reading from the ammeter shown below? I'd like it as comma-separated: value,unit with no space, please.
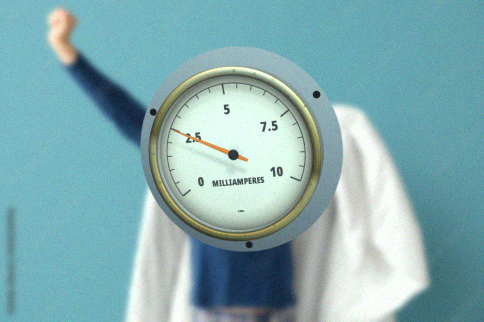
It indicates 2.5,mA
